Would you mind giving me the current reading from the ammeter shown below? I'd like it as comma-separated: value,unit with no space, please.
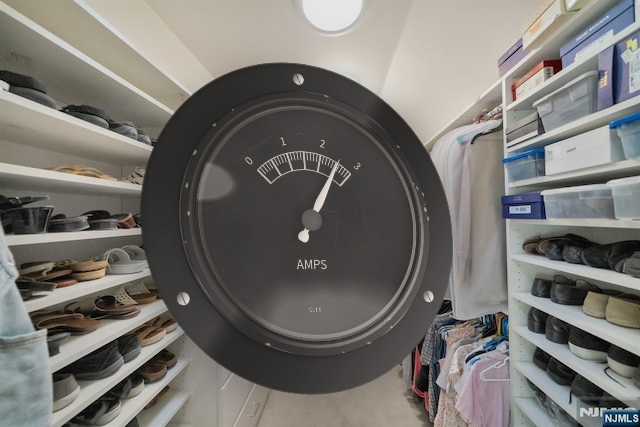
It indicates 2.5,A
